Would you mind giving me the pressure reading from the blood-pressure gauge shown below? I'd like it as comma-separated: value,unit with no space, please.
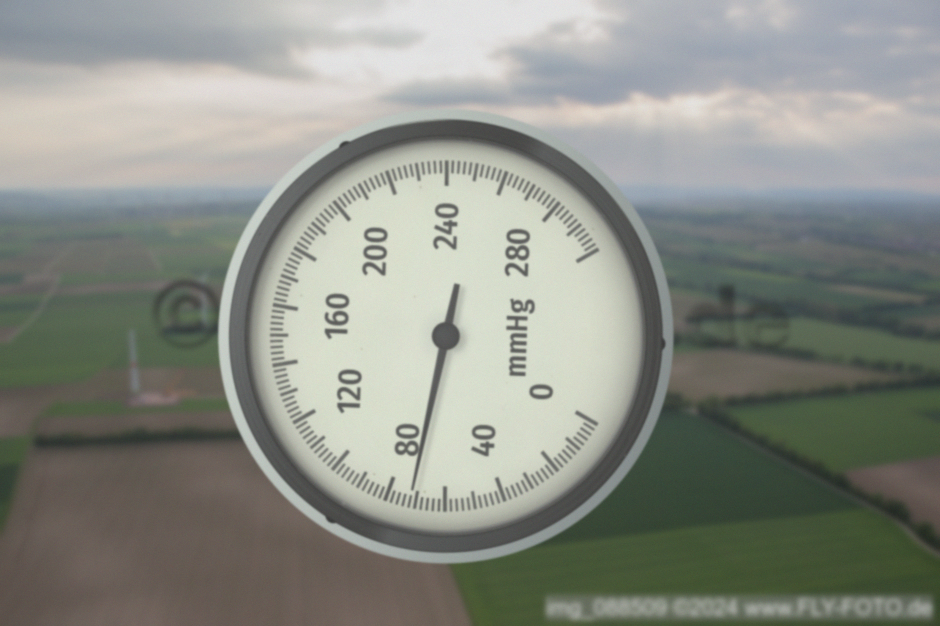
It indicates 72,mmHg
